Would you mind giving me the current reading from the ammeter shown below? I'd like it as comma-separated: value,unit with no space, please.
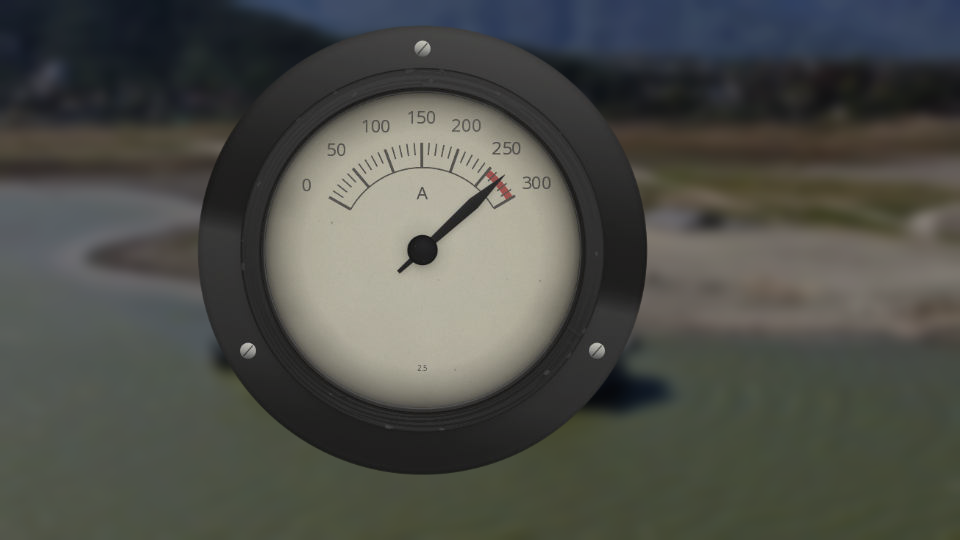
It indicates 270,A
